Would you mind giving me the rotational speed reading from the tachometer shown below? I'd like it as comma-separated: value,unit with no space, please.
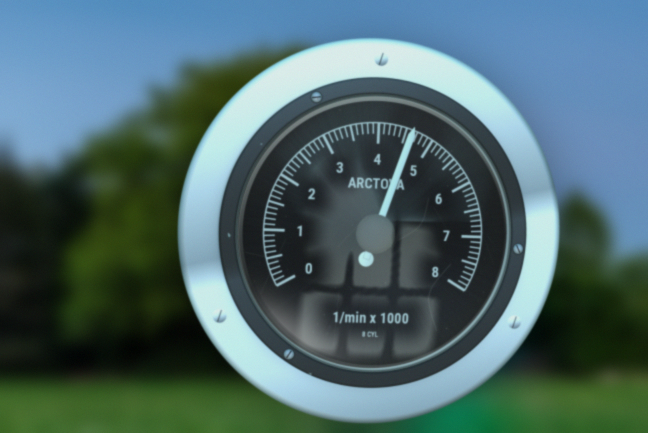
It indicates 4600,rpm
